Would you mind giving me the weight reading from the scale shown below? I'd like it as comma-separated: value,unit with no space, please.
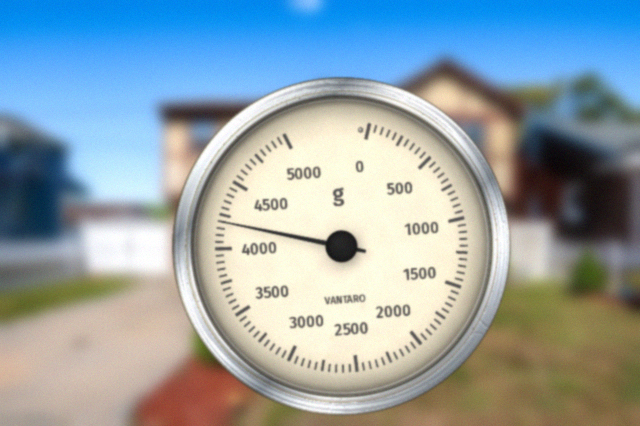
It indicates 4200,g
